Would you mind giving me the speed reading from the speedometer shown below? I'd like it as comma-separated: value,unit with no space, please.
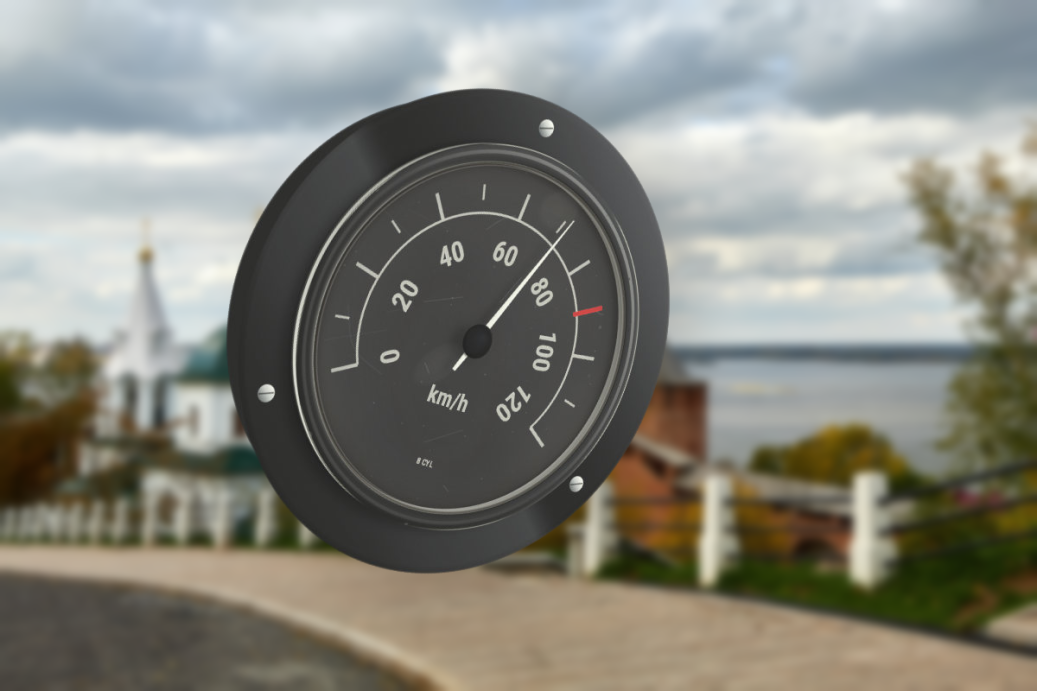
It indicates 70,km/h
